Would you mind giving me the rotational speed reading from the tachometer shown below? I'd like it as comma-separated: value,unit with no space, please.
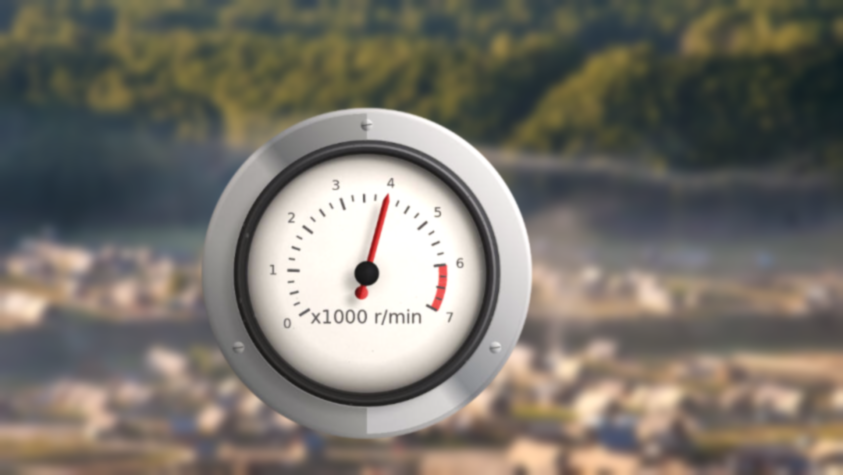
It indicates 4000,rpm
